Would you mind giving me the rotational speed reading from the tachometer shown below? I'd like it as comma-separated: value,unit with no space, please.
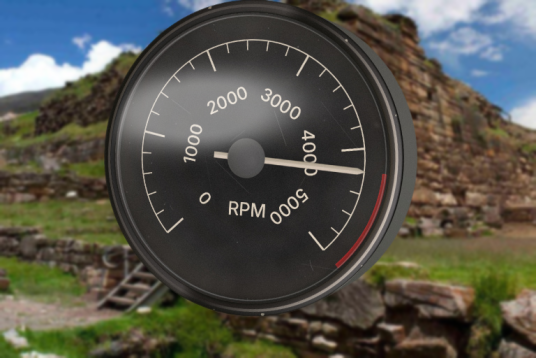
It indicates 4200,rpm
